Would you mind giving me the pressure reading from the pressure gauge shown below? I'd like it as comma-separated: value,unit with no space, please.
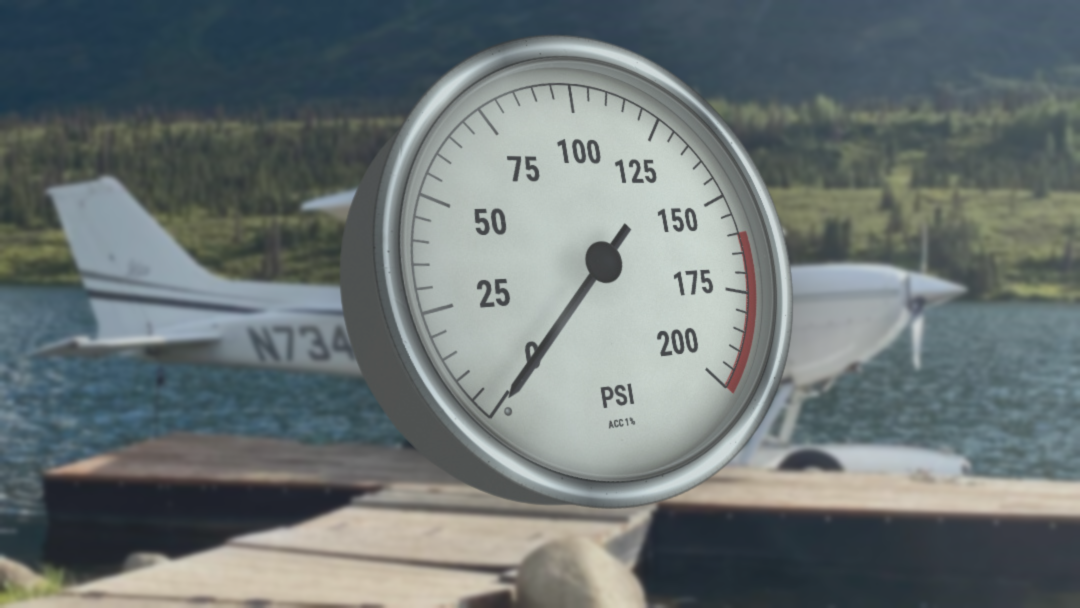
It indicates 0,psi
